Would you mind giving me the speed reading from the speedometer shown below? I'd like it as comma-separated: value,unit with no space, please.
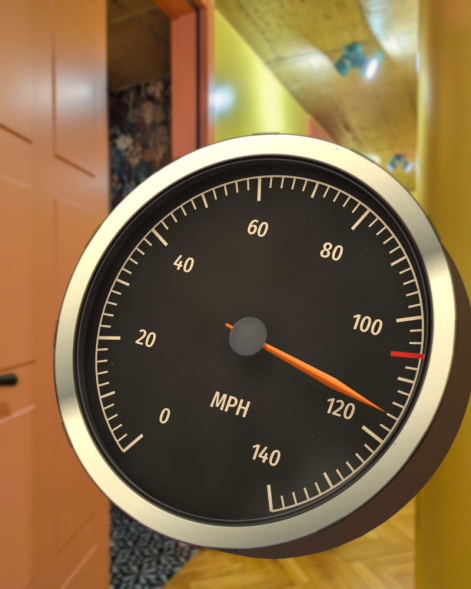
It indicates 116,mph
